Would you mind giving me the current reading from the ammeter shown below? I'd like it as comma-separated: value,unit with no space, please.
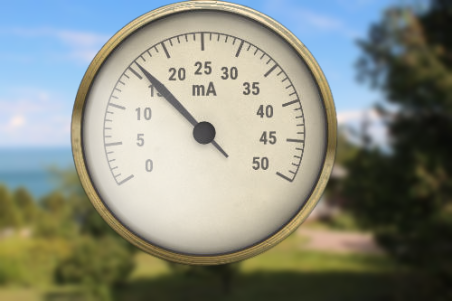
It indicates 16,mA
